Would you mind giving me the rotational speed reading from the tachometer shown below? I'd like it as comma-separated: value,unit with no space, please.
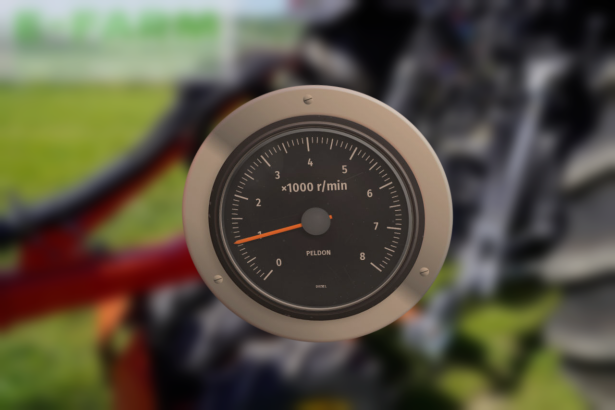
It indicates 1000,rpm
